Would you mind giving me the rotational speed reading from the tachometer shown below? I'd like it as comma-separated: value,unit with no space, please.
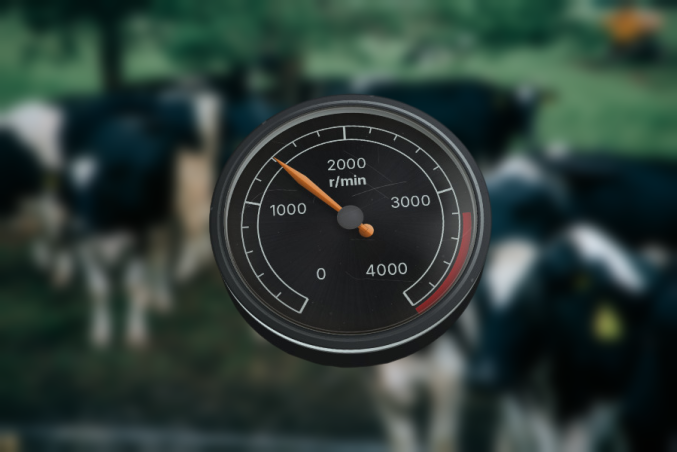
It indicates 1400,rpm
